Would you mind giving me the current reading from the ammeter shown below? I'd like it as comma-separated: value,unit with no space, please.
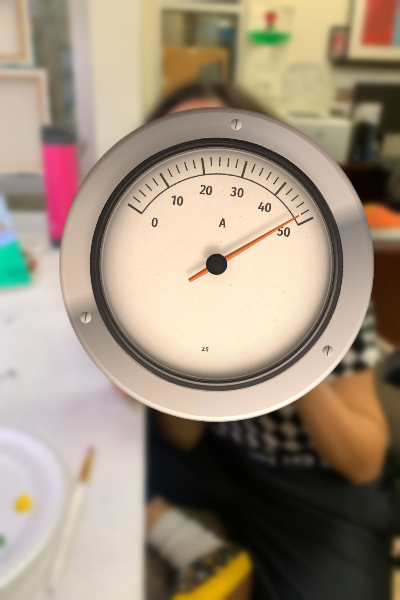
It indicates 48,A
